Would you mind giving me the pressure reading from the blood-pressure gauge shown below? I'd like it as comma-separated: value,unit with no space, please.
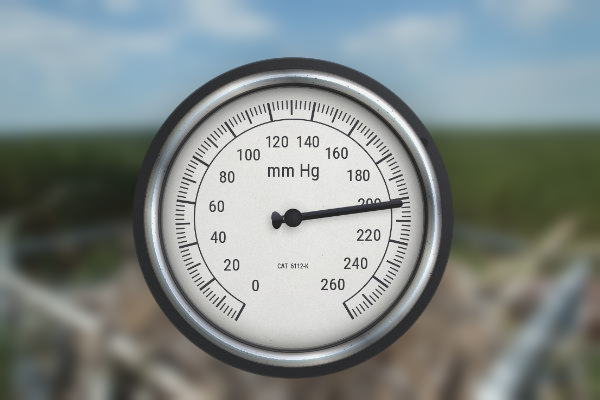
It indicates 202,mmHg
